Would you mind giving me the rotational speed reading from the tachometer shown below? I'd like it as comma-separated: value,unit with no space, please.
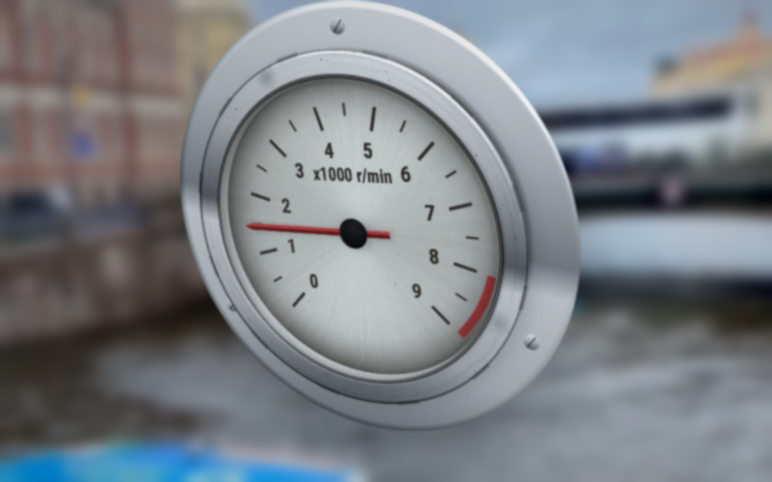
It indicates 1500,rpm
